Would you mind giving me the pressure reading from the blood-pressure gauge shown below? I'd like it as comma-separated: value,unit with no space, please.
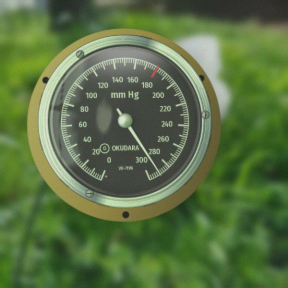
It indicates 290,mmHg
